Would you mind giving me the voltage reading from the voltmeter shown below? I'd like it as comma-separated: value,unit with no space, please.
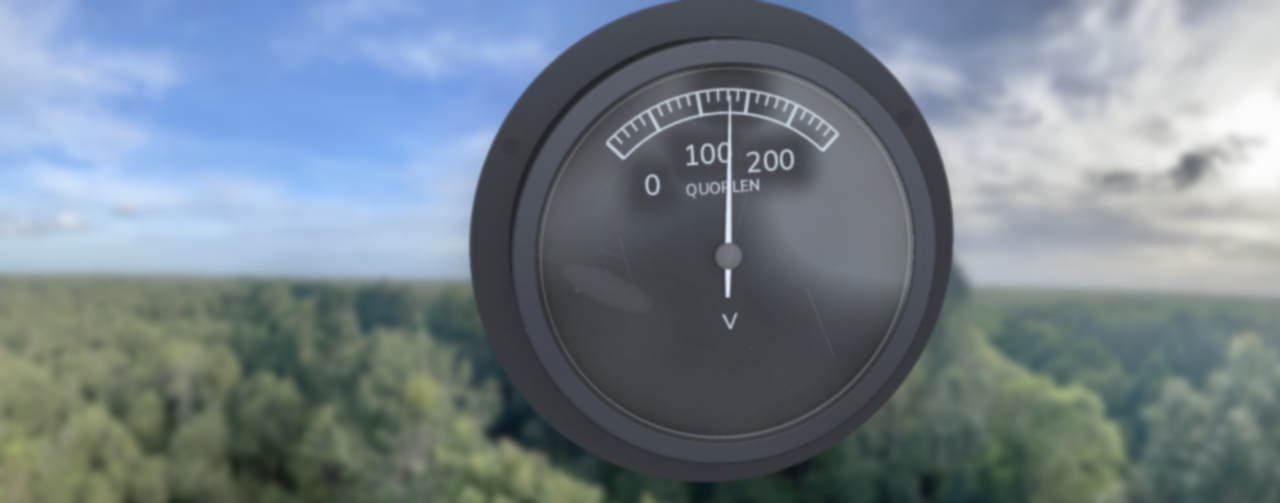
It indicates 130,V
